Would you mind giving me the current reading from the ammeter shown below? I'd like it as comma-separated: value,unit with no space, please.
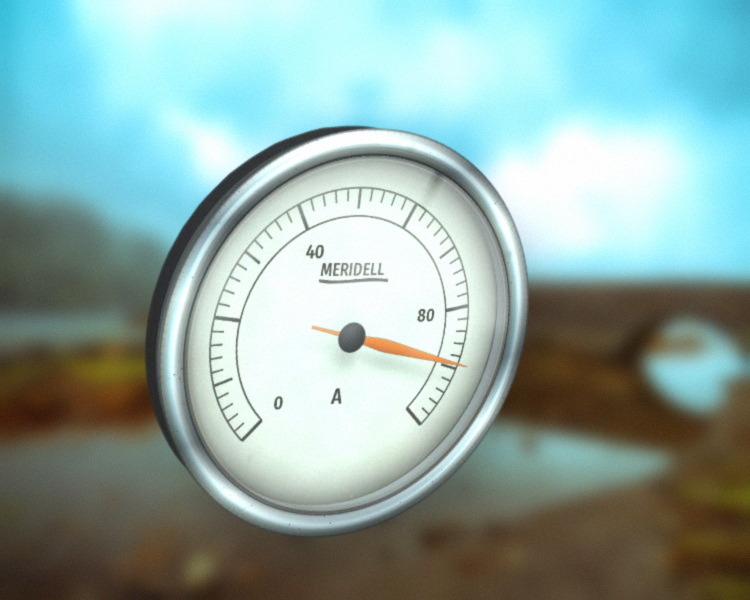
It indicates 89,A
